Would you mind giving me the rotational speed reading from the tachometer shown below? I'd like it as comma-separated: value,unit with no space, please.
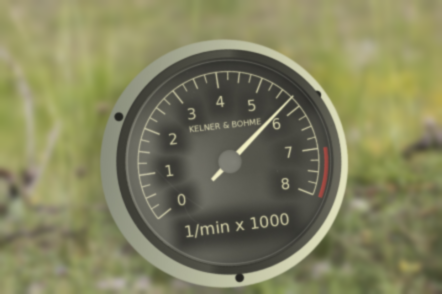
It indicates 5750,rpm
